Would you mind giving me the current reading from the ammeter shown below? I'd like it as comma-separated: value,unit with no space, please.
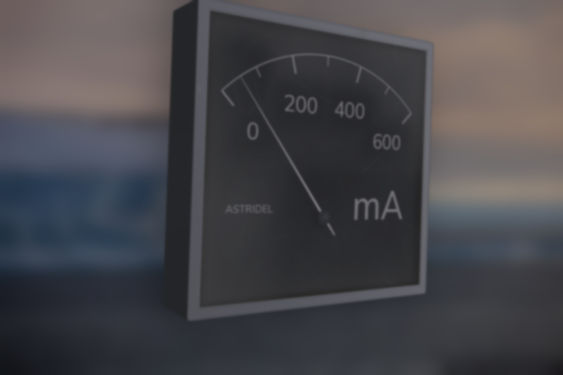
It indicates 50,mA
